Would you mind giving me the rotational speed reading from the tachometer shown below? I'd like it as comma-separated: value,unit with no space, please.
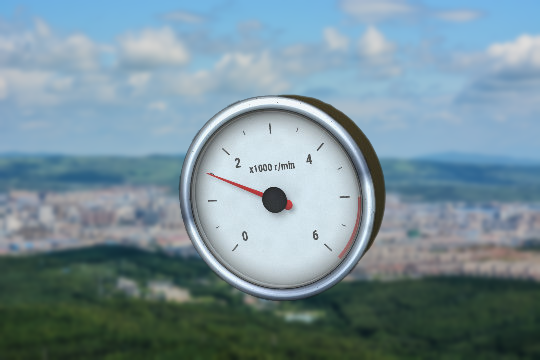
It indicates 1500,rpm
